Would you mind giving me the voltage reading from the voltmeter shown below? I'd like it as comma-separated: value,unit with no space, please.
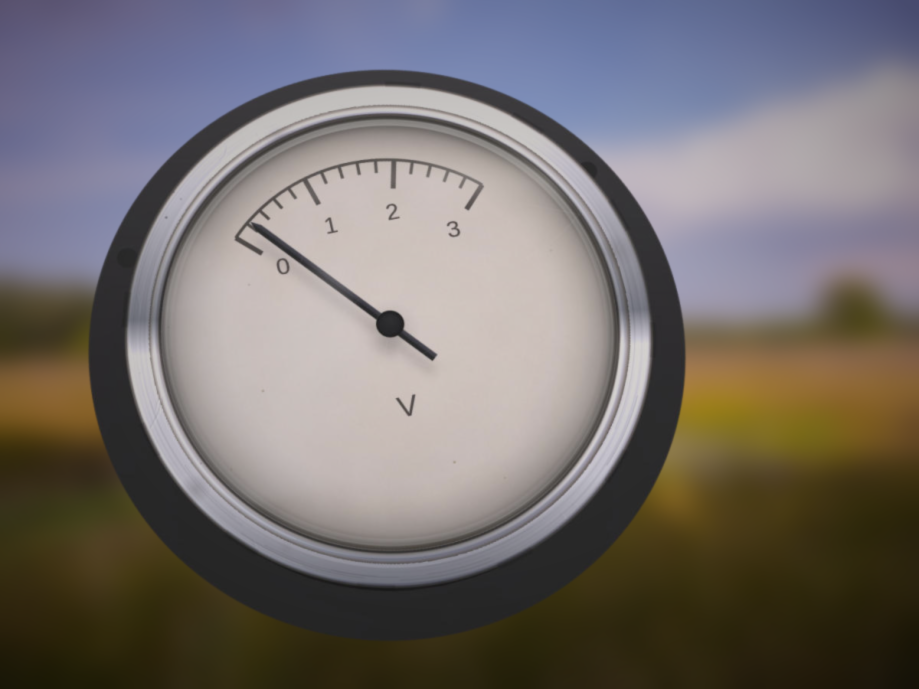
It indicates 0.2,V
